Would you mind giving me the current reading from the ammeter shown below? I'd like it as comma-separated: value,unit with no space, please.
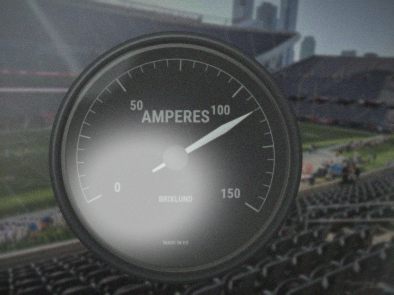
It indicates 110,A
